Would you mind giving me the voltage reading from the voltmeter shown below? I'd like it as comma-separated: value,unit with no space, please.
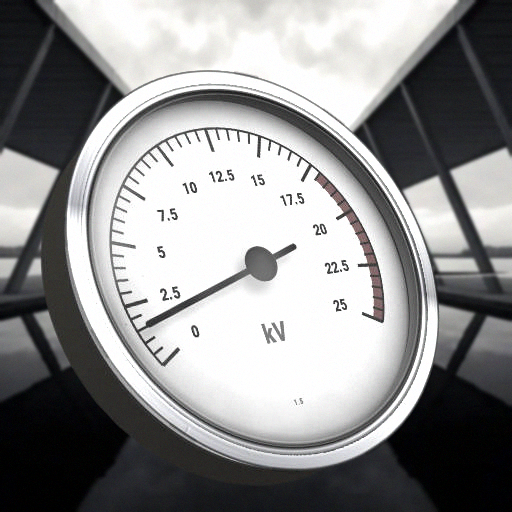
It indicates 1.5,kV
